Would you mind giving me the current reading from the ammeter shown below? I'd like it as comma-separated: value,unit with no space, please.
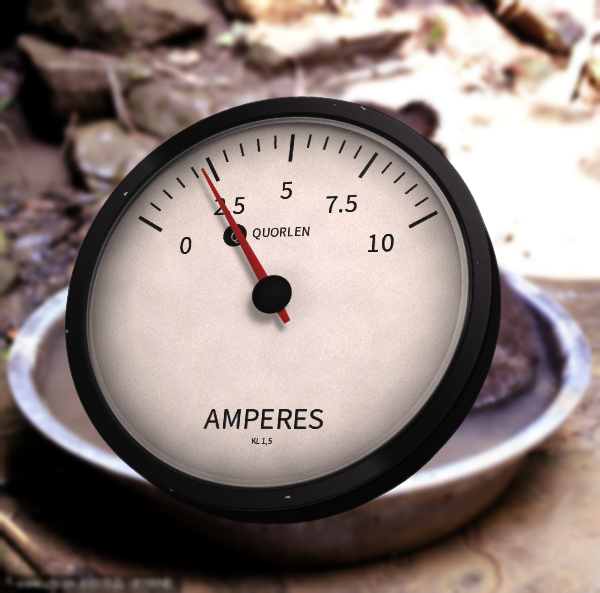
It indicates 2.25,A
